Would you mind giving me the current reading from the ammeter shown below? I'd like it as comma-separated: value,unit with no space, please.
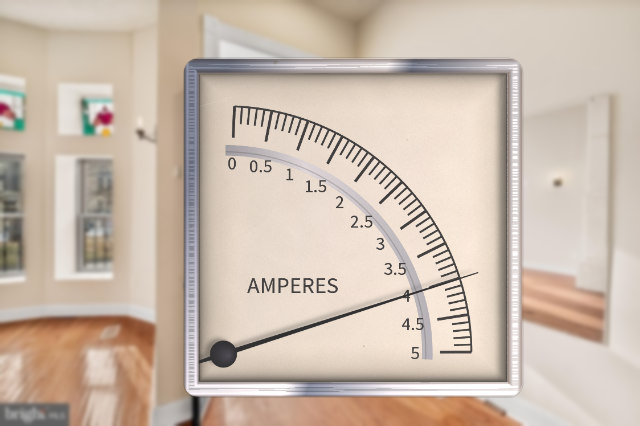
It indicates 4,A
